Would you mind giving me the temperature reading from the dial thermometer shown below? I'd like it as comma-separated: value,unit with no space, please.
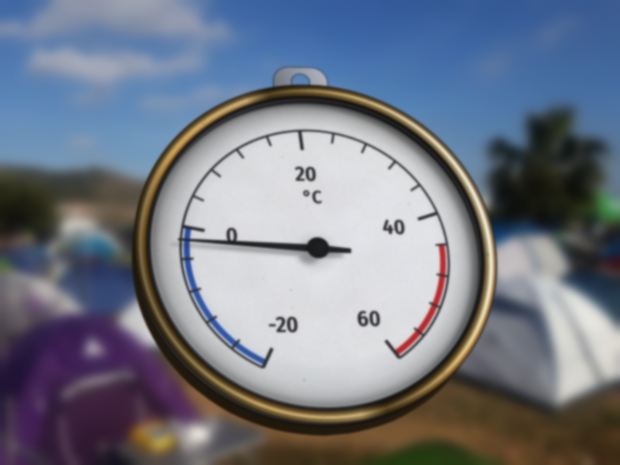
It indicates -2,°C
